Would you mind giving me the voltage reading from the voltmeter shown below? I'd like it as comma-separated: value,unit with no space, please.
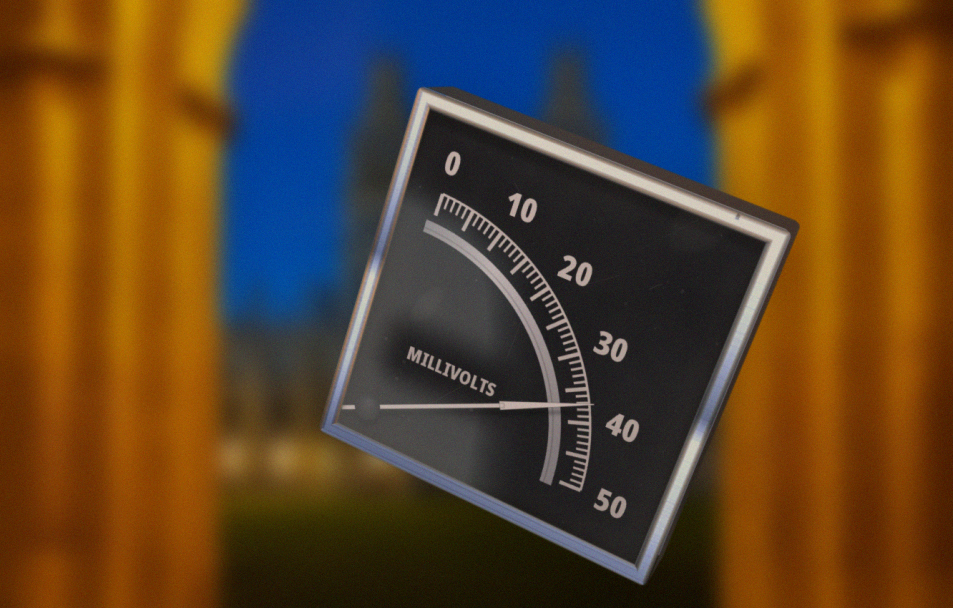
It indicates 37,mV
